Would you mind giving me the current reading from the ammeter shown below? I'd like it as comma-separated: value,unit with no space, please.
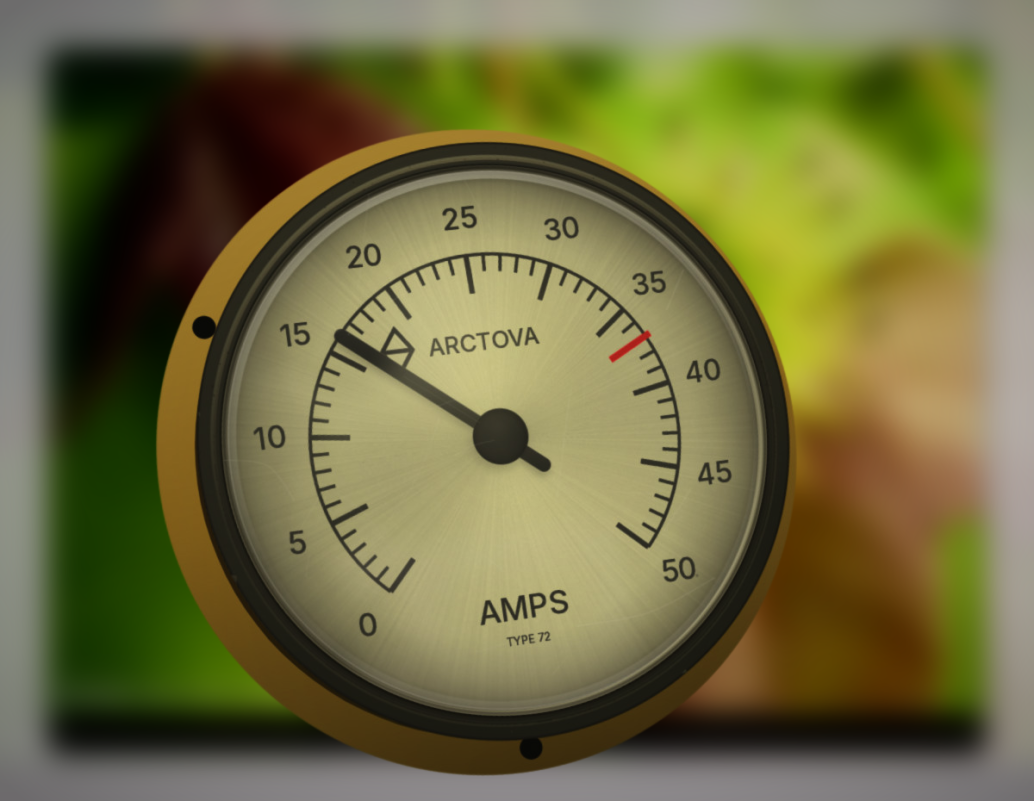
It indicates 16,A
